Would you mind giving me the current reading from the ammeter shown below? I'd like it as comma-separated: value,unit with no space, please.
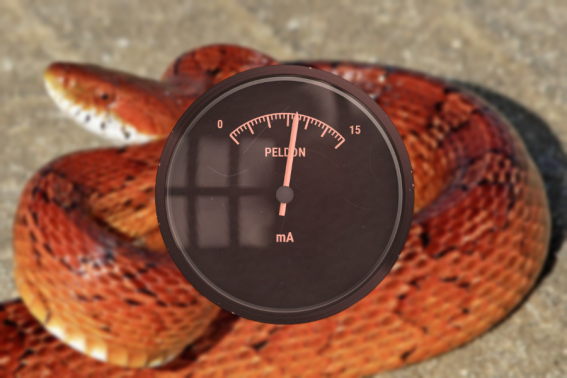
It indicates 8.5,mA
